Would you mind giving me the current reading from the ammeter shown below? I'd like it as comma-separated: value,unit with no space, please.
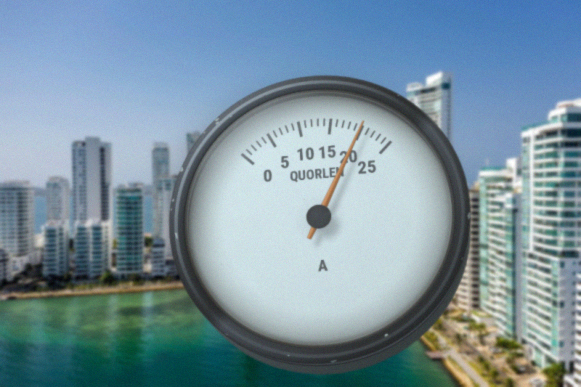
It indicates 20,A
